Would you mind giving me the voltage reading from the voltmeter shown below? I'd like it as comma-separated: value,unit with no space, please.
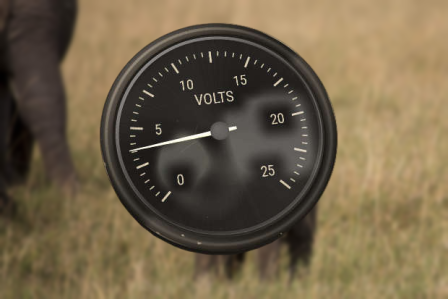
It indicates 3.5,V
